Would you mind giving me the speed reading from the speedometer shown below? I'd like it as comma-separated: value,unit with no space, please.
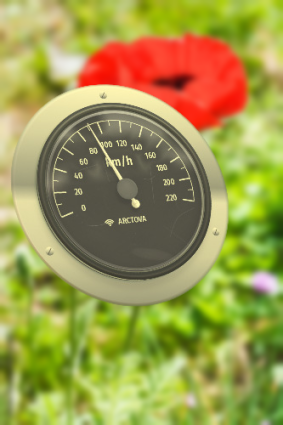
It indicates 90,km/h
